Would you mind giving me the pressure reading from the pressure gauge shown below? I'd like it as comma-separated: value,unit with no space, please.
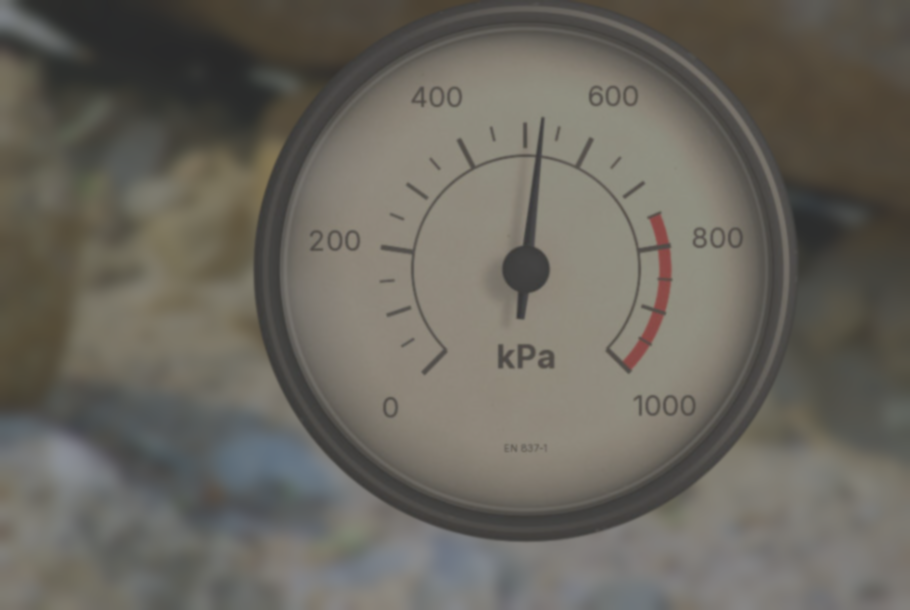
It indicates 525,kPa
